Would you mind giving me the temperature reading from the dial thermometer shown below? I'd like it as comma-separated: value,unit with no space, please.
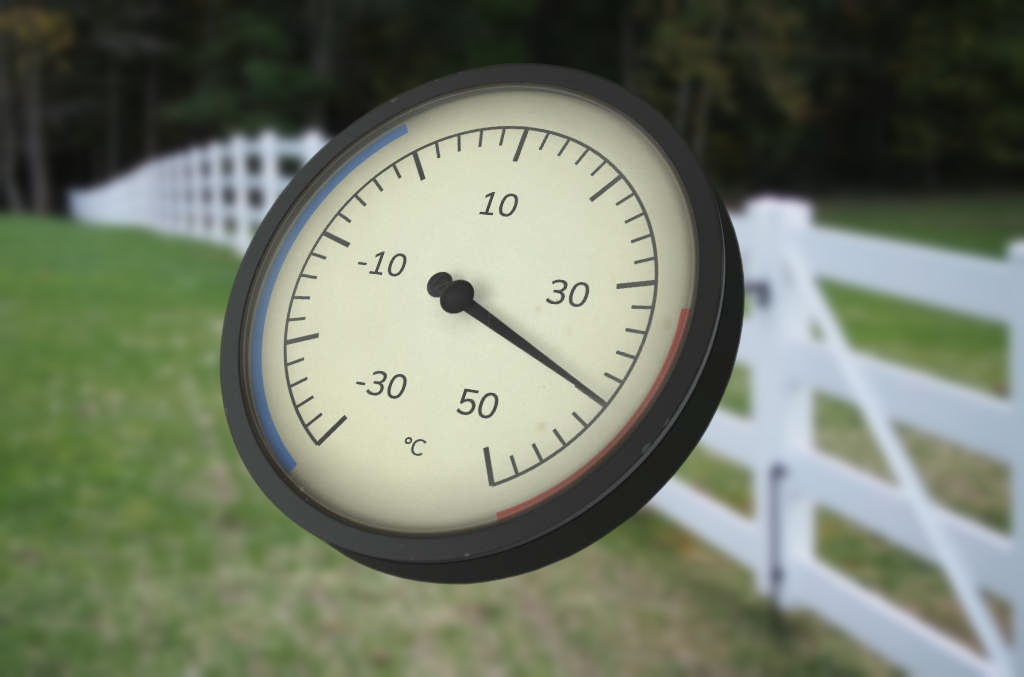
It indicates 40,°C
